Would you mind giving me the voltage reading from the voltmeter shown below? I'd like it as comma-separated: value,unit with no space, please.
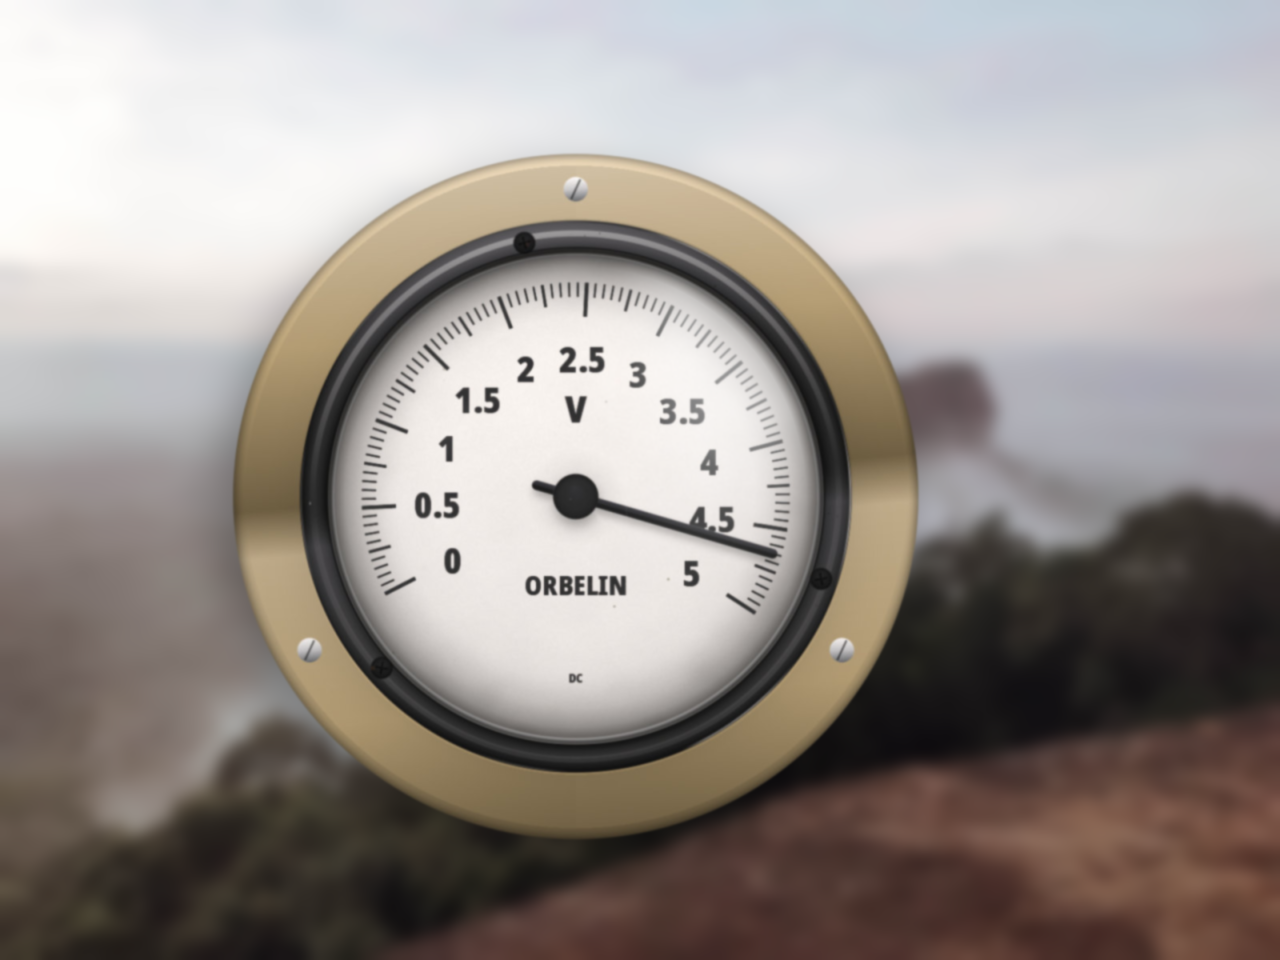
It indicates 4.65,V
